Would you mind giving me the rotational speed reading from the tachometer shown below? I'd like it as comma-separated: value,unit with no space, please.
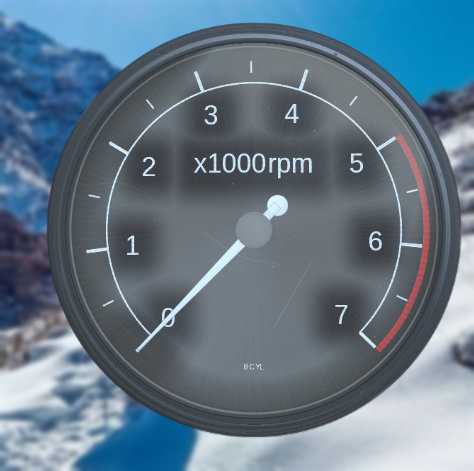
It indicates 0,rpm
